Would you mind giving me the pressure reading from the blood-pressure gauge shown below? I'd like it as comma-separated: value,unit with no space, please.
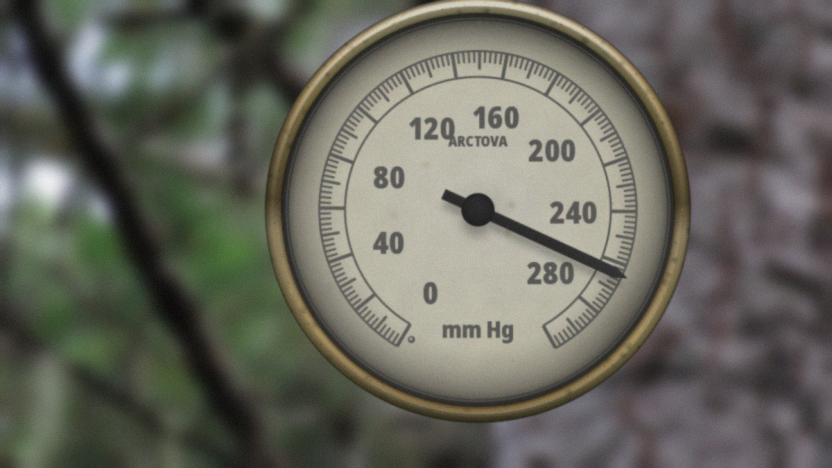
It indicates 264,mmHg
